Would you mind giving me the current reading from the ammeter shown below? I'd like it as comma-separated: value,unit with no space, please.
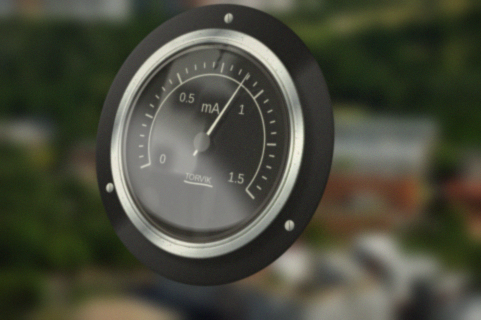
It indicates 0.9,mA
